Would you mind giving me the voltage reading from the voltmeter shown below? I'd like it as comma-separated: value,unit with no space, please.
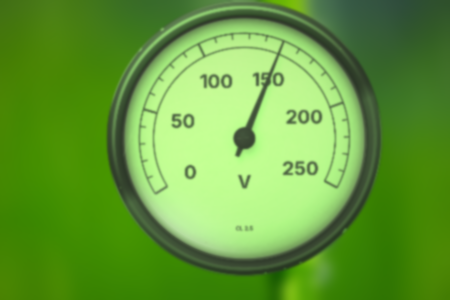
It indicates 150,V
